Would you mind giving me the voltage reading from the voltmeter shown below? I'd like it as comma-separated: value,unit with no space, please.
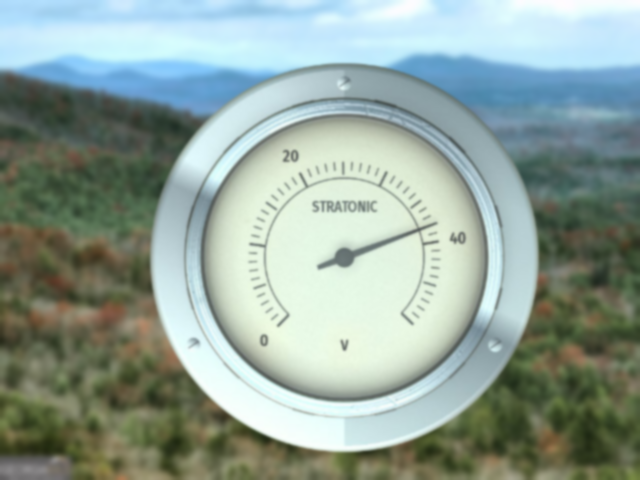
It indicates 38,V
